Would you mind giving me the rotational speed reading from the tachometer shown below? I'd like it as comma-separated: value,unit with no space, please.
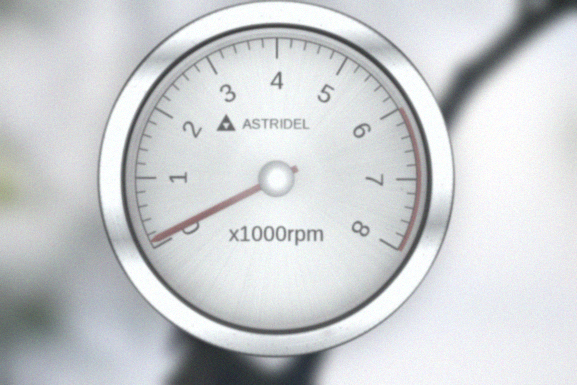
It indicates 100,rpm
